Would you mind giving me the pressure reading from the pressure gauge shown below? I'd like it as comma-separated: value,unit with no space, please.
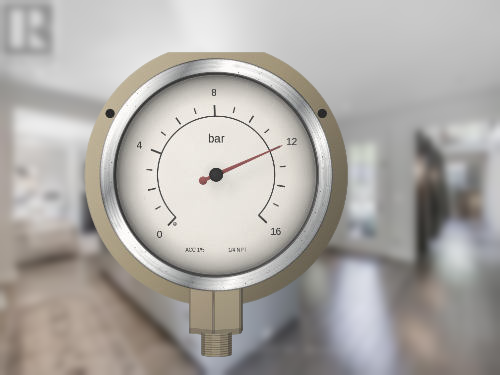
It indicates 12,bar
